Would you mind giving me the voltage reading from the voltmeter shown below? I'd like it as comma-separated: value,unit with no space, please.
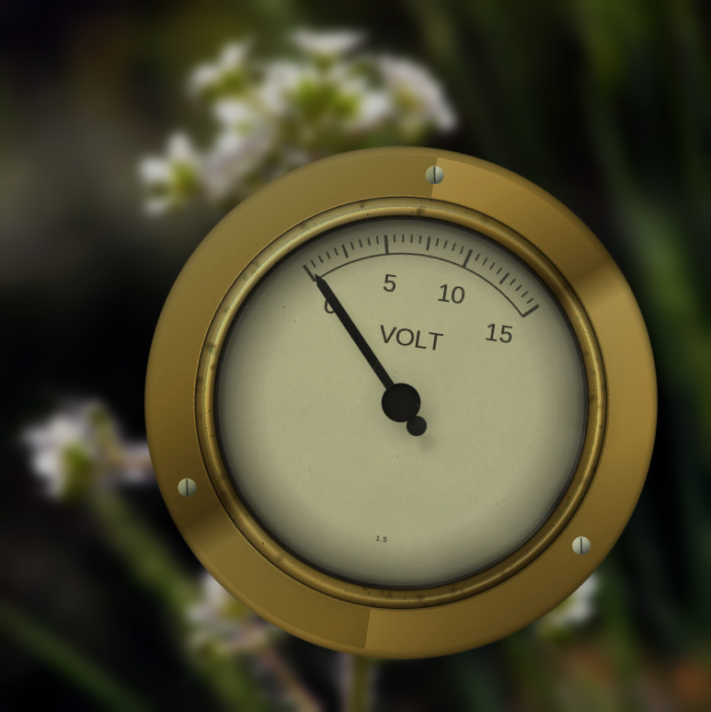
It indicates 0.25,V
